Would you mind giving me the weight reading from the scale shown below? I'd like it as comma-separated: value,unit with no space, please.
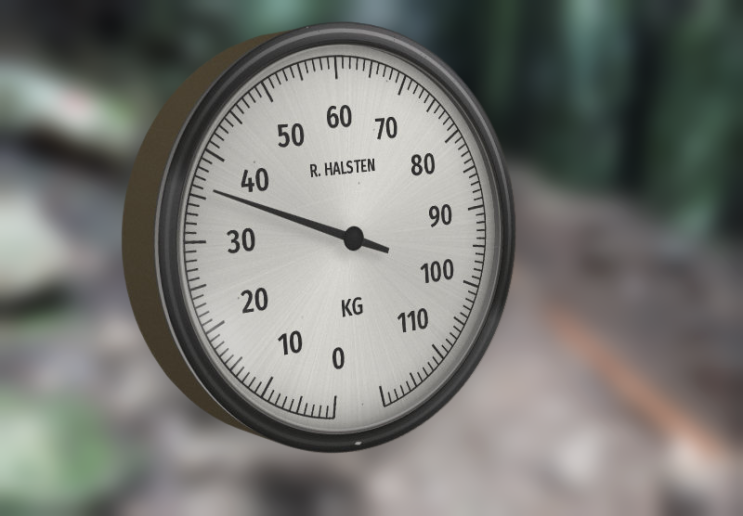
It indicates 36,kg
